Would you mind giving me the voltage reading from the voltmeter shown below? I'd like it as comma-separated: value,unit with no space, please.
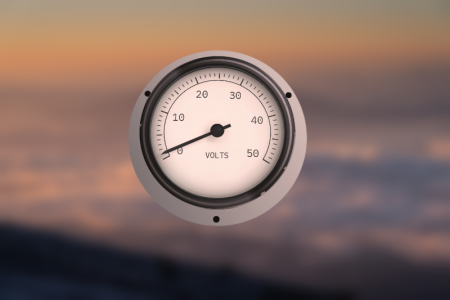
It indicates 1,V
